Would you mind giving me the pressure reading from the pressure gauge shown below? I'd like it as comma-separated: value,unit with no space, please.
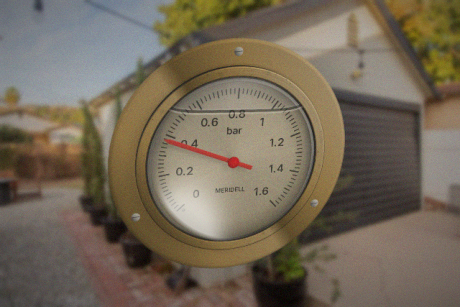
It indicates 0.38,bar
